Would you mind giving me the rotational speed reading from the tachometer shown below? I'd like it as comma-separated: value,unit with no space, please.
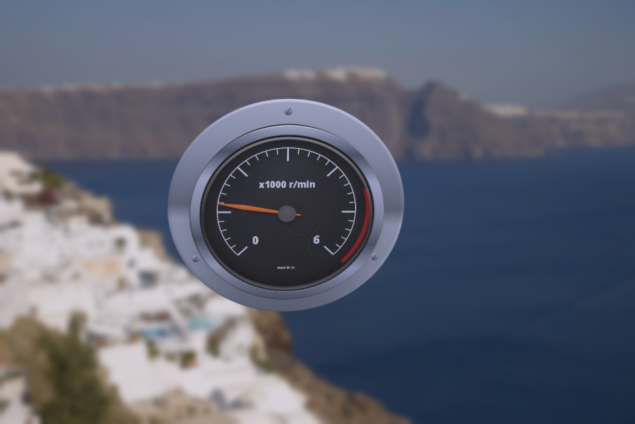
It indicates 1200,rpm
